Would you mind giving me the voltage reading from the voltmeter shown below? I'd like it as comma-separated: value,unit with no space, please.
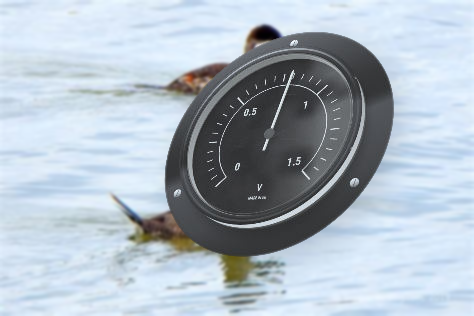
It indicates 0.8,V
